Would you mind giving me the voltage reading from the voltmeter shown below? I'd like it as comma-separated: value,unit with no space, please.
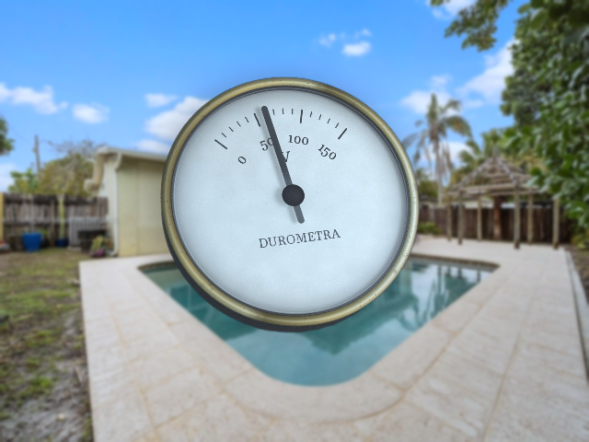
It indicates 60,V
